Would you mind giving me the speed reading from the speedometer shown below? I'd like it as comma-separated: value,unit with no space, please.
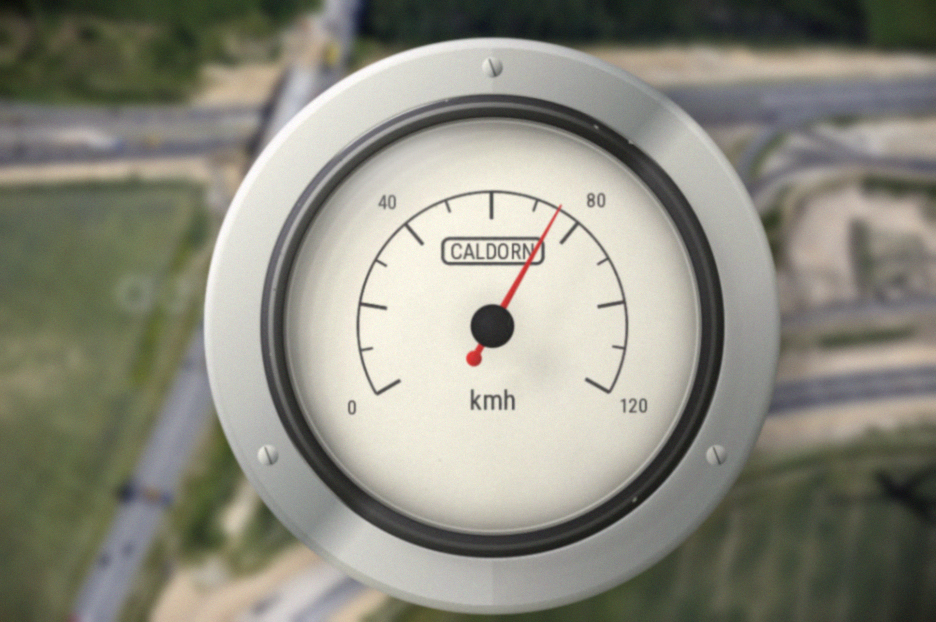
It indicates 75,km/h
